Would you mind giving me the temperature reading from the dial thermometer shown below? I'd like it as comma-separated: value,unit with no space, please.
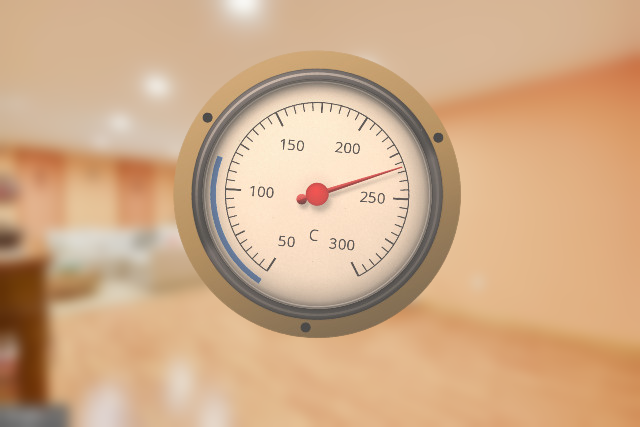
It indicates 232.5,°C
